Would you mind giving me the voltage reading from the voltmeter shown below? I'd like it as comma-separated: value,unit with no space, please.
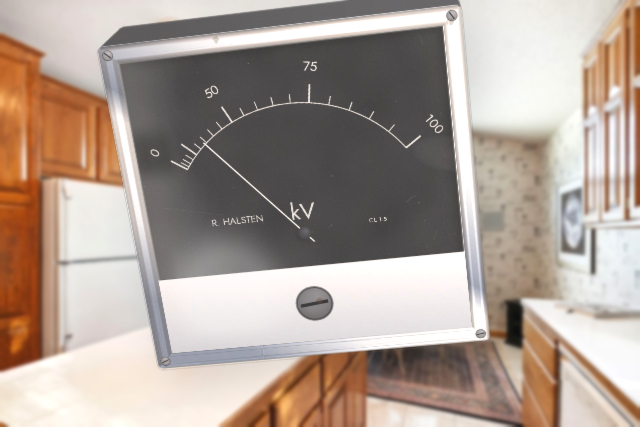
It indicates 35,kV
